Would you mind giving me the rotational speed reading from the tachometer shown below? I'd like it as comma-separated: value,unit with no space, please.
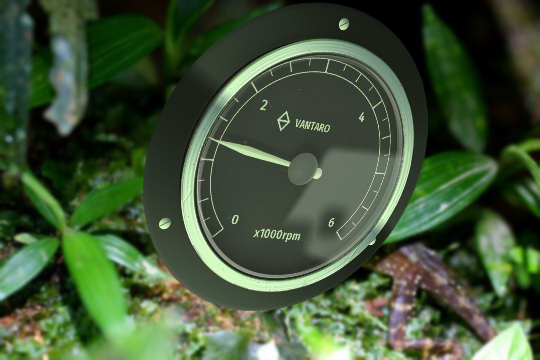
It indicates 1250,rpm
